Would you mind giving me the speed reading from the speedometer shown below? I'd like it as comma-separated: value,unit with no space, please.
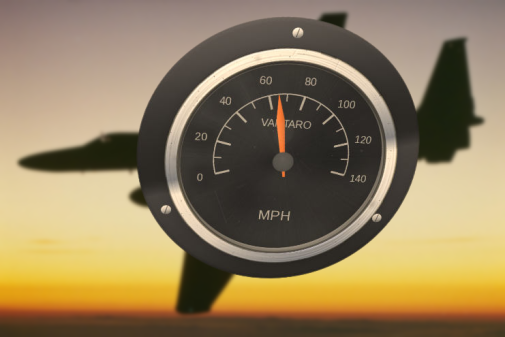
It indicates 65,mph
